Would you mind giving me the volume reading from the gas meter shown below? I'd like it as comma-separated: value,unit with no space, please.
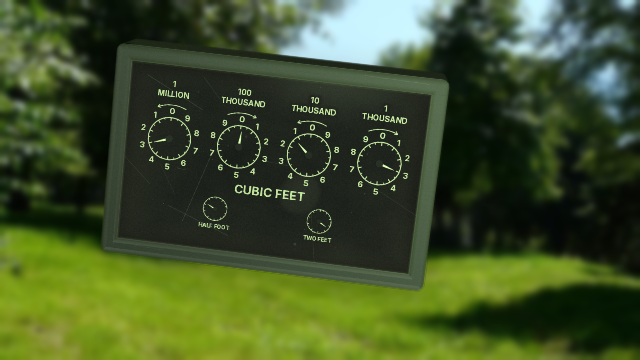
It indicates 301300,ft³
